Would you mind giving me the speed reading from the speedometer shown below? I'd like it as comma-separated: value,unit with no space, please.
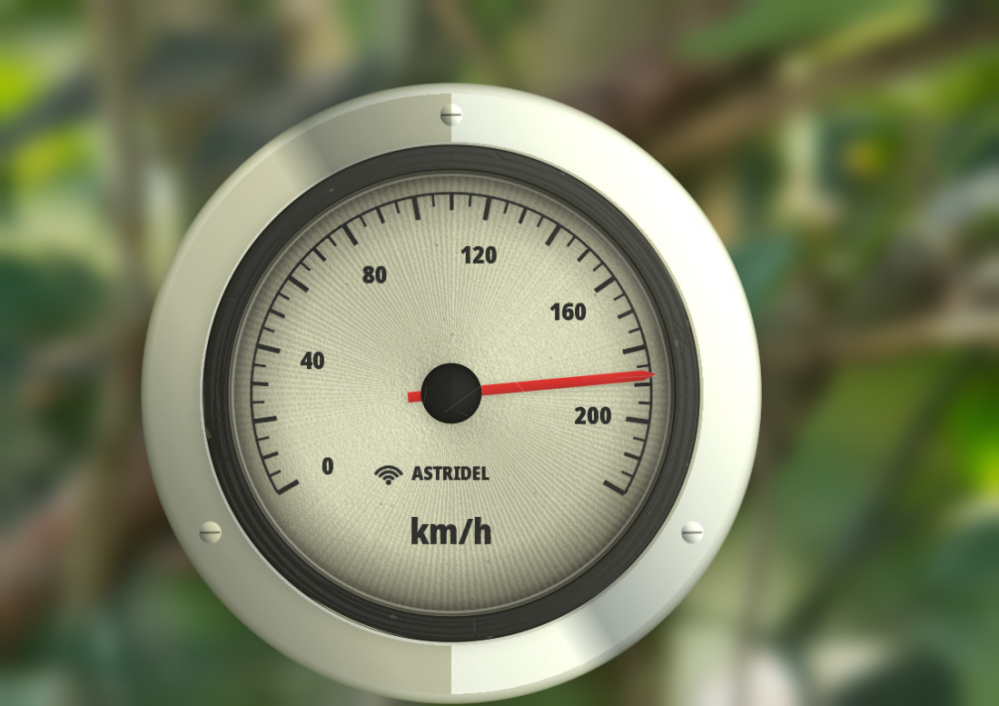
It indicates 187.5,km/h
